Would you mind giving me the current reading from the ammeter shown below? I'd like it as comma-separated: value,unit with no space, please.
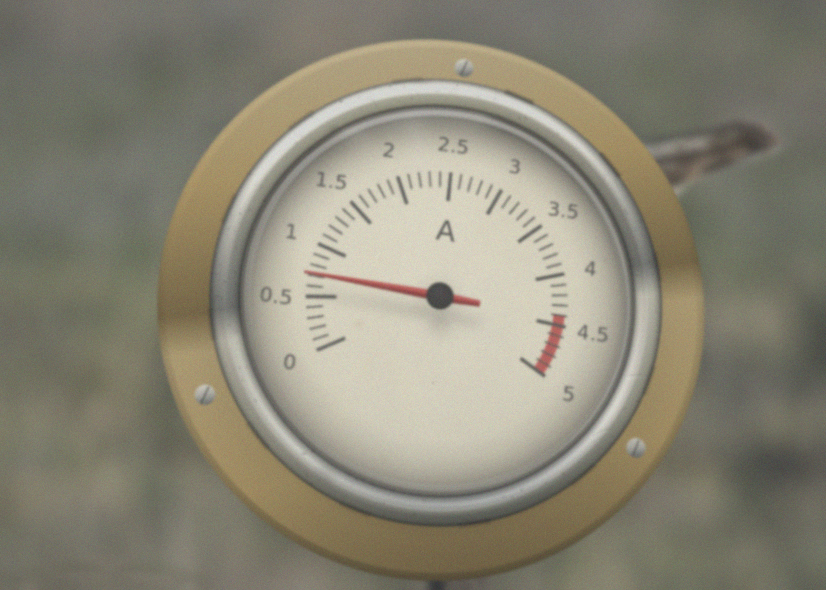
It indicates 0.7,A
